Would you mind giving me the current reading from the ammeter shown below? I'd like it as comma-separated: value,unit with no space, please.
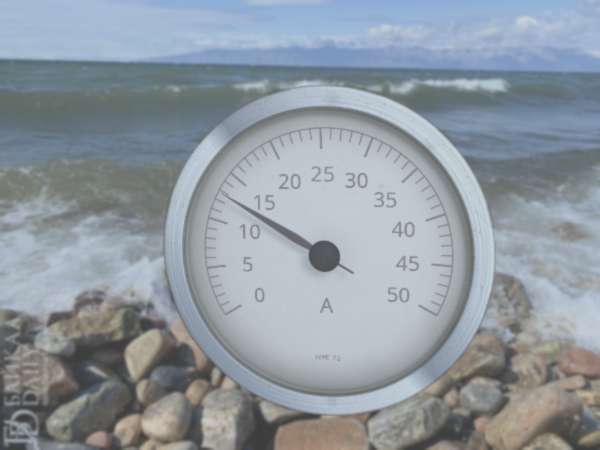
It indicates 13,A
